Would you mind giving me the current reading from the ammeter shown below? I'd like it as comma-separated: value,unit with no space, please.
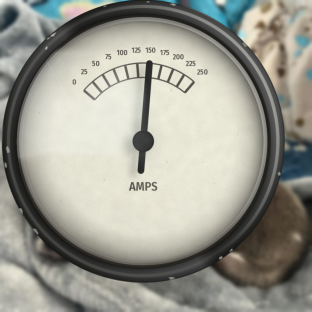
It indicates 150,A
